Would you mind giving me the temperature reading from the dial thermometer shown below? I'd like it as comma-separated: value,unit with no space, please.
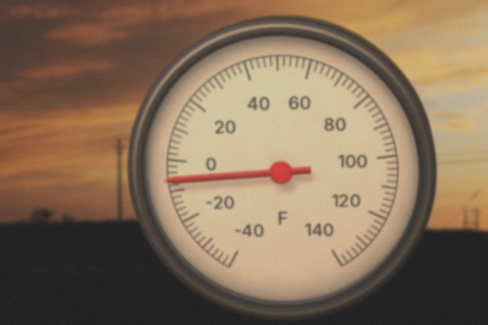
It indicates -6,°F
